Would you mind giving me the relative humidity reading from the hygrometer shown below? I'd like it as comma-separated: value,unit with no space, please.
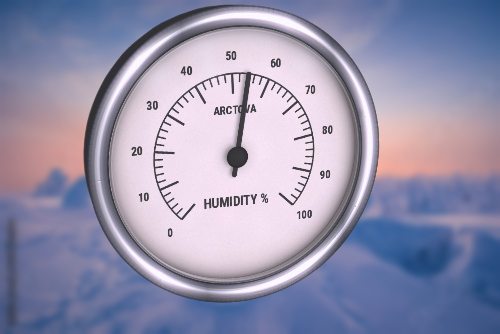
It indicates 54,%
